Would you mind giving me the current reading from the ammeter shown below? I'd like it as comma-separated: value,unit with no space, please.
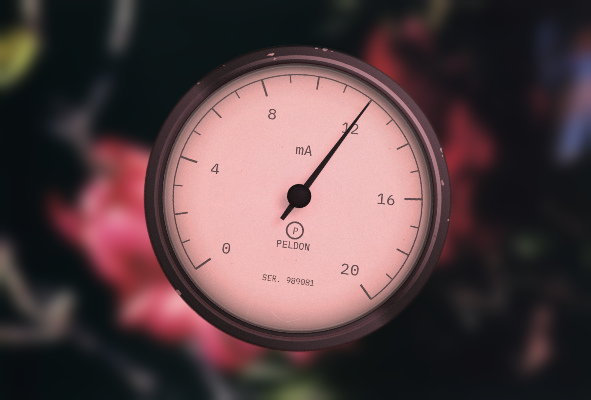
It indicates 12,mA
